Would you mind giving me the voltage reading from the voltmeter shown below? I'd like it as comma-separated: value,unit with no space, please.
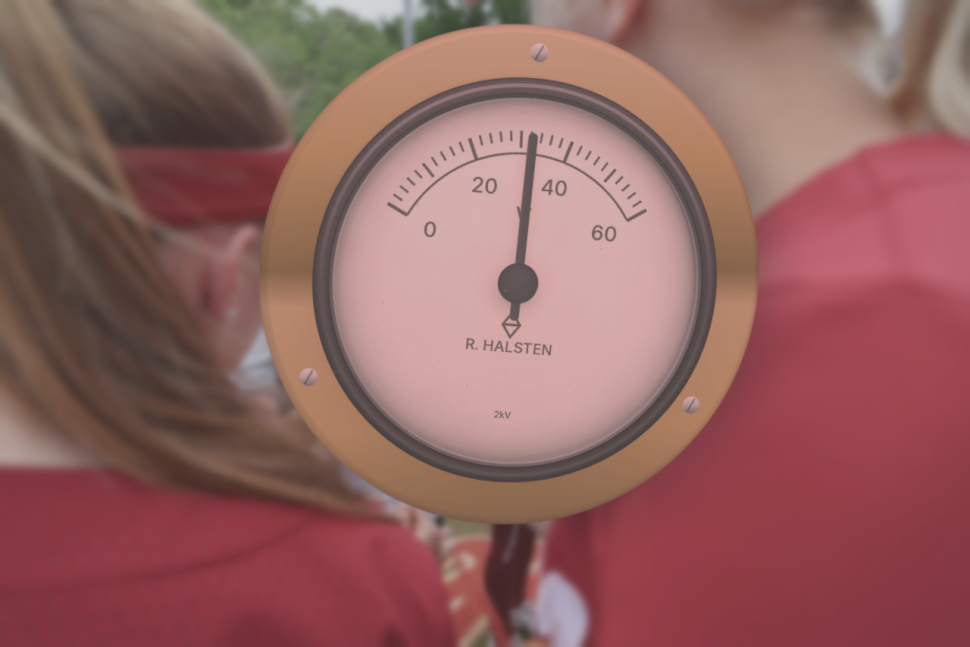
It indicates 32,V
